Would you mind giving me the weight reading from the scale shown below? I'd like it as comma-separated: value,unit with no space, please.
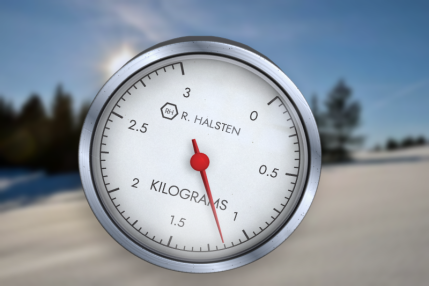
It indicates 1.15,kg
